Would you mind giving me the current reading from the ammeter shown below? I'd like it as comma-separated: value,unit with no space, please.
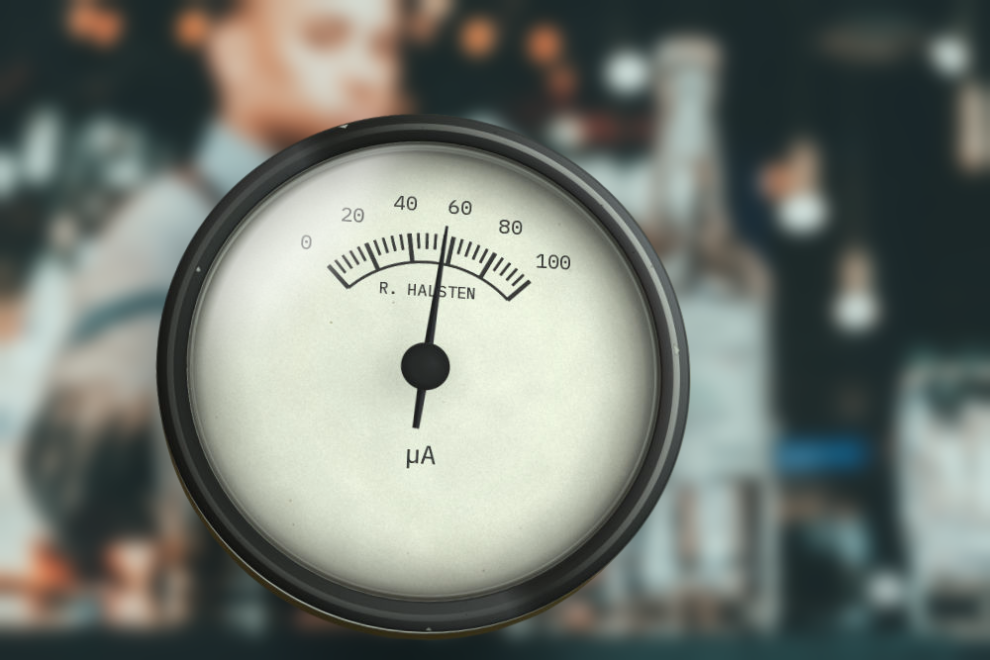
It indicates 56,µA
